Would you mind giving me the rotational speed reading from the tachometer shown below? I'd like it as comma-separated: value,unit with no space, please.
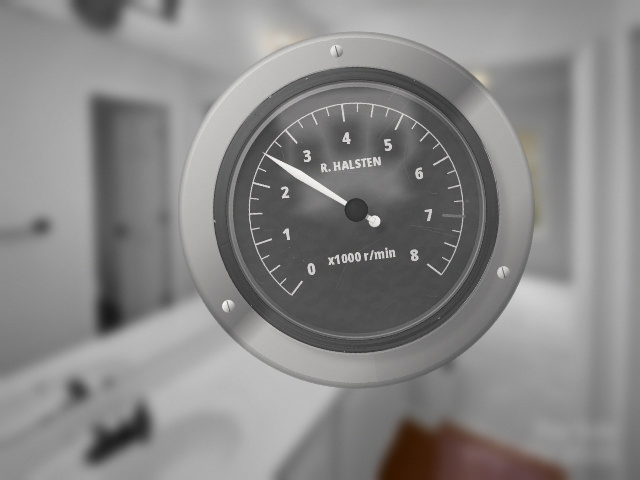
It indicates 2500,rpm
